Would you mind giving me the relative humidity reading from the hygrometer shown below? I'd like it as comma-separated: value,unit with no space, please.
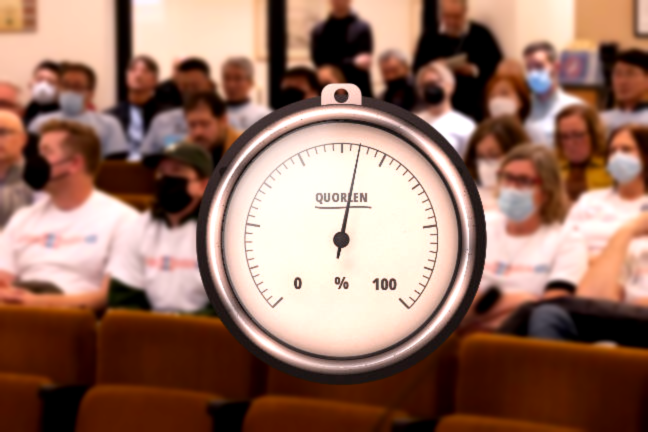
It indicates 54,%
